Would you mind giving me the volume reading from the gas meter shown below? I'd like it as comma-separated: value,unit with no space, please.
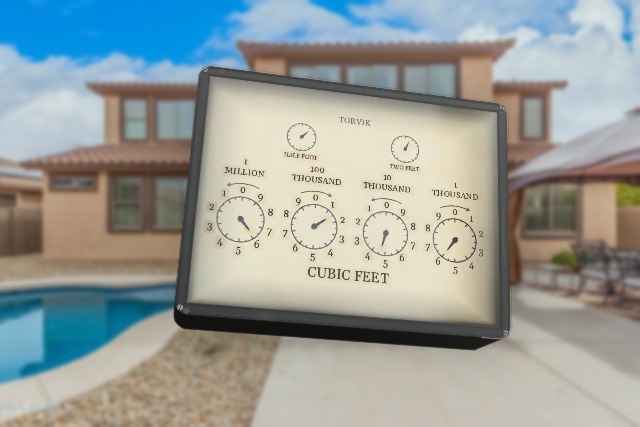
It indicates 614600,ft³
